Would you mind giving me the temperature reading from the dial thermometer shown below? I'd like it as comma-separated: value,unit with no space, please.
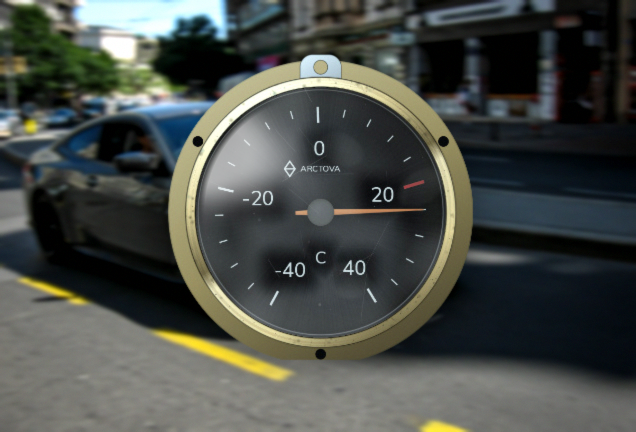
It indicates 24,°C
